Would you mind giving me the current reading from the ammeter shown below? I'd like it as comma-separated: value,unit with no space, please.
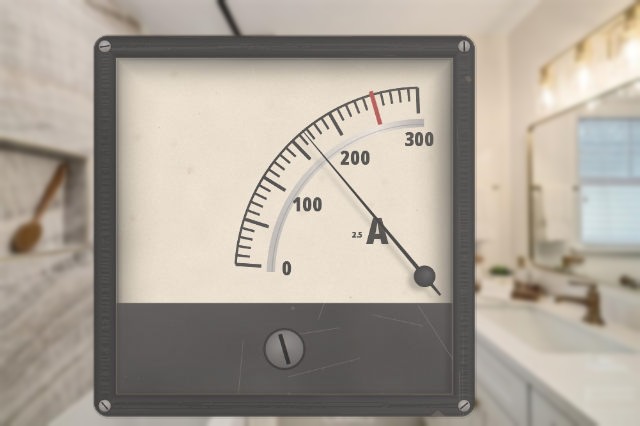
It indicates 165,A
